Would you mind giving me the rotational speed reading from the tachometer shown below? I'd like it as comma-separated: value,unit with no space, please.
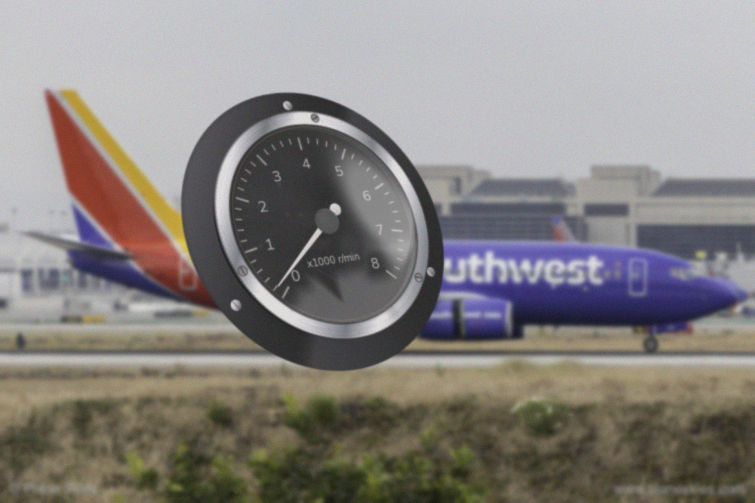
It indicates 200,rpm
